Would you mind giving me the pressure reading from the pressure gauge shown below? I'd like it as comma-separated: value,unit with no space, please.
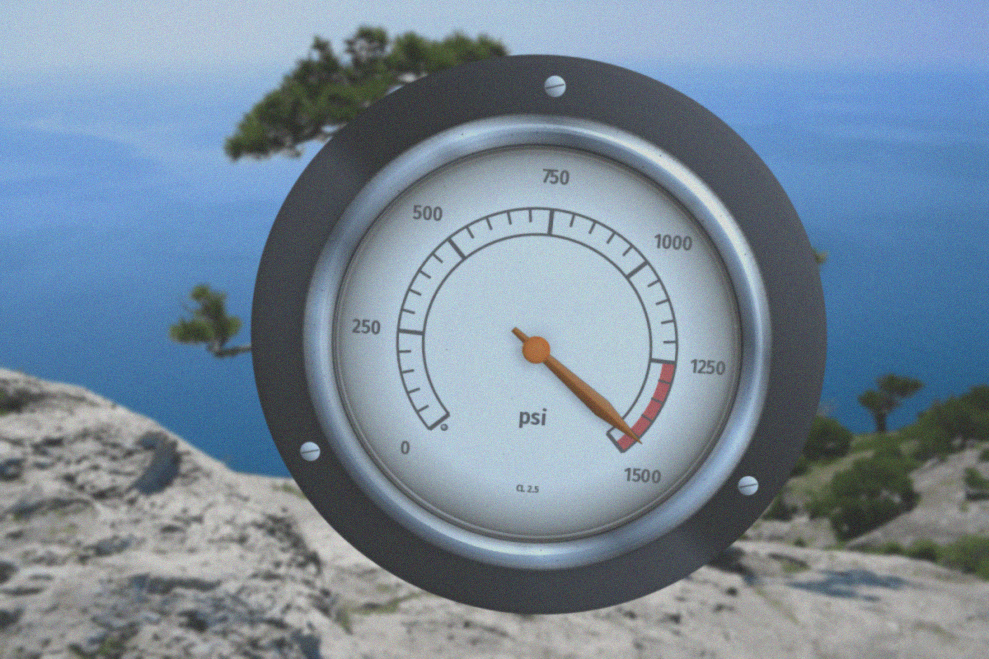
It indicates 1450,psi
